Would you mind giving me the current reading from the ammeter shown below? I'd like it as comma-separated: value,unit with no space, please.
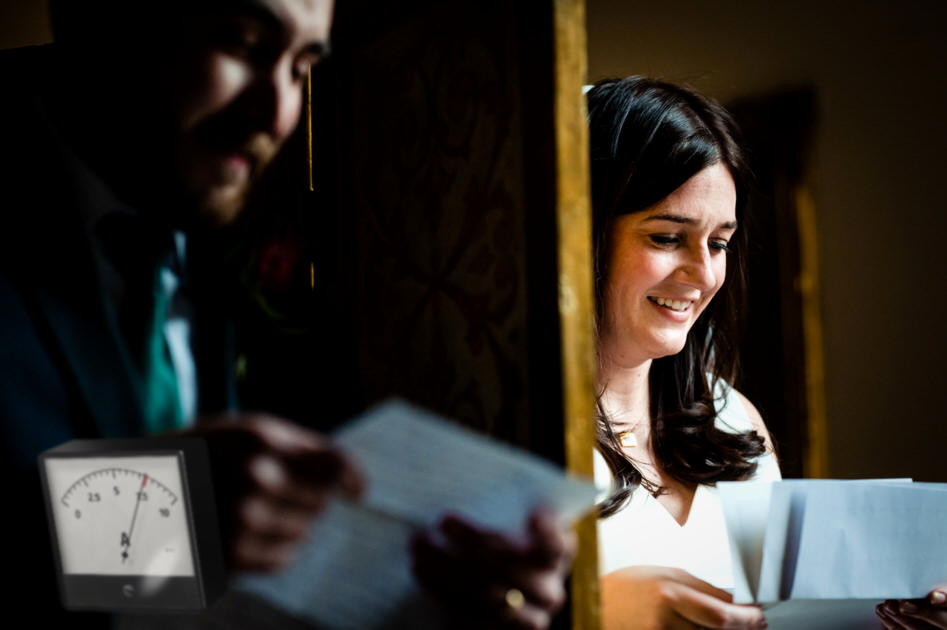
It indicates 7.5,A
